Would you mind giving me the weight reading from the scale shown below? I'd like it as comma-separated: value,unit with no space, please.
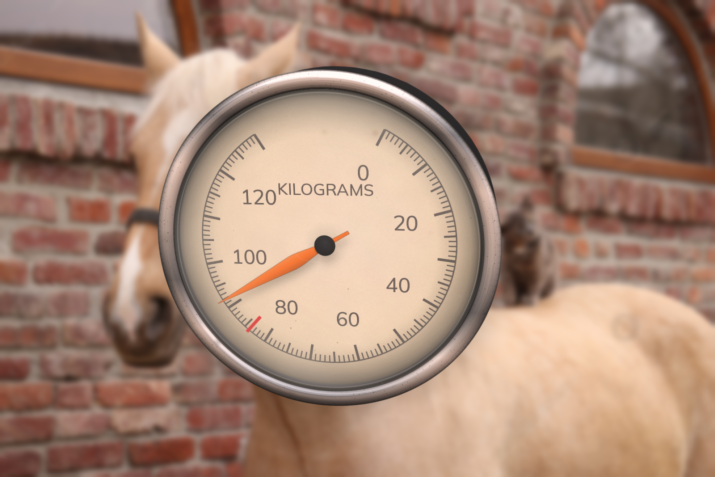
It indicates 92,kg
